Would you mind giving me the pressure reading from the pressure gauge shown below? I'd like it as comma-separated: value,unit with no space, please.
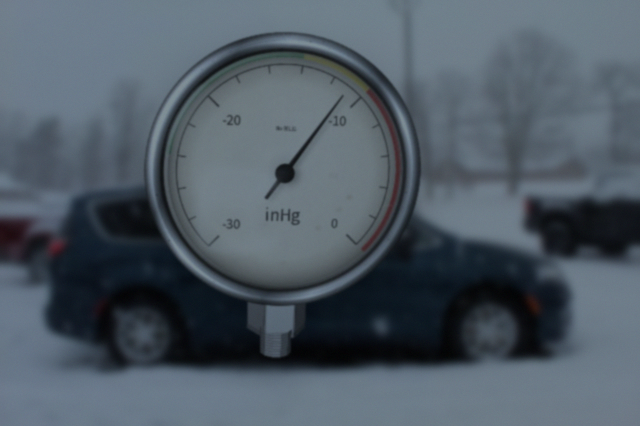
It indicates -11,inHg
